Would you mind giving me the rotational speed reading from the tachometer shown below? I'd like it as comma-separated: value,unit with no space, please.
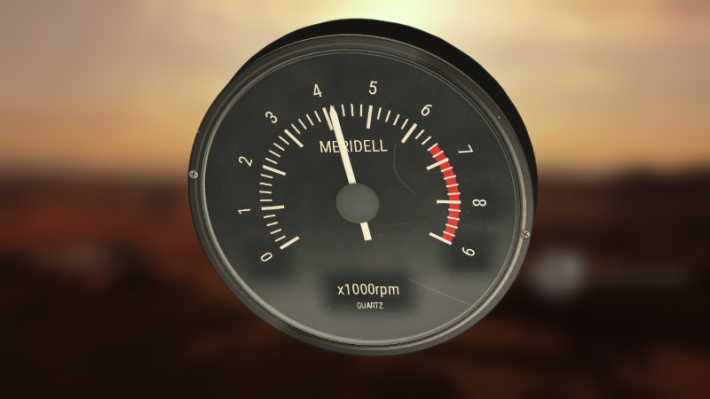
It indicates 4200,rpm
